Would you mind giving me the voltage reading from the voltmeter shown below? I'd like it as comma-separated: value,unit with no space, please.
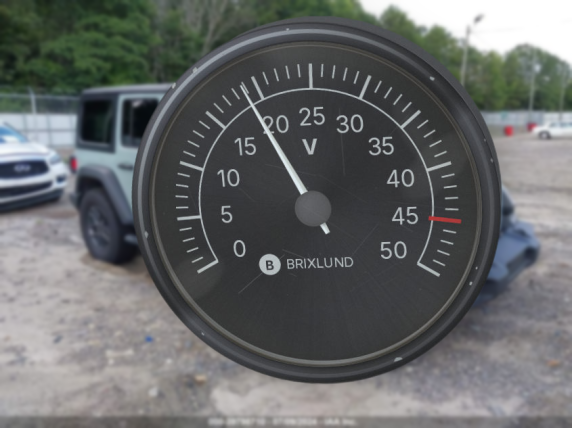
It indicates 19,V
